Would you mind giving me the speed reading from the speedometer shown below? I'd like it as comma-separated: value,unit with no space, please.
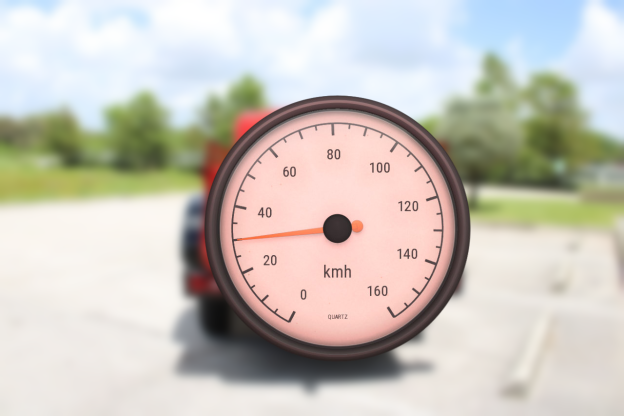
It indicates 30,km/h
